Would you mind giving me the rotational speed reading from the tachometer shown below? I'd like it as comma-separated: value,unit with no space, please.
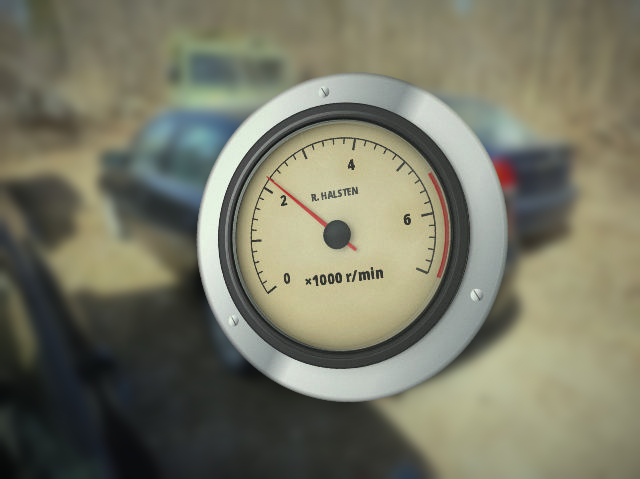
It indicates 2200,rpm
